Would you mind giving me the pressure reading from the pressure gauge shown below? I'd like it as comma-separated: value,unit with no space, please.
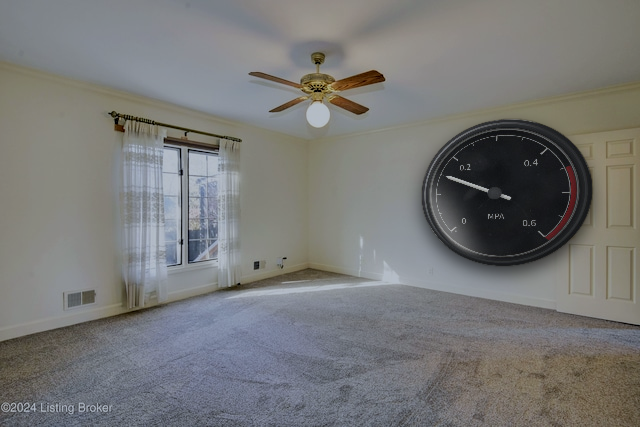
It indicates 0.15,MPa
